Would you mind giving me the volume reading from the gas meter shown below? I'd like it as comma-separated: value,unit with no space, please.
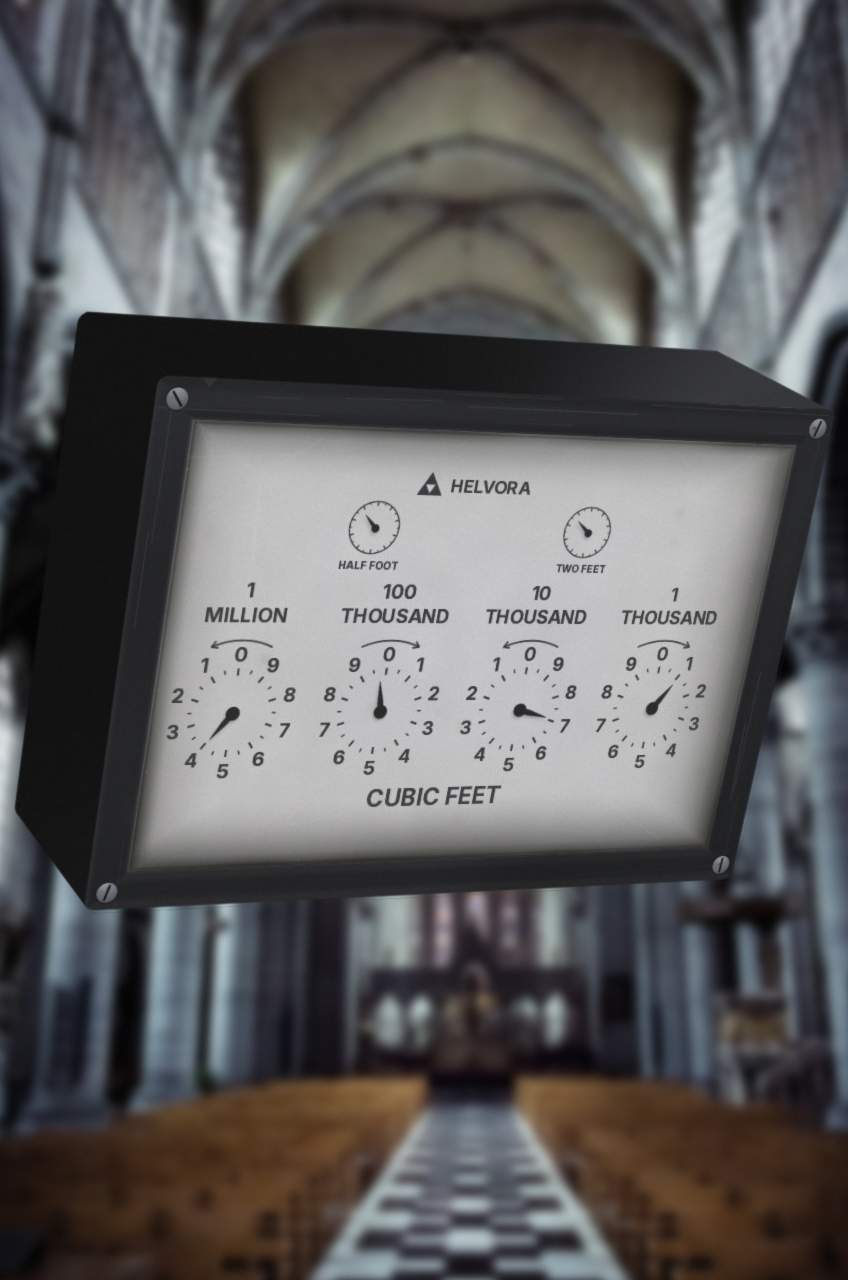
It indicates 397100,ft³
